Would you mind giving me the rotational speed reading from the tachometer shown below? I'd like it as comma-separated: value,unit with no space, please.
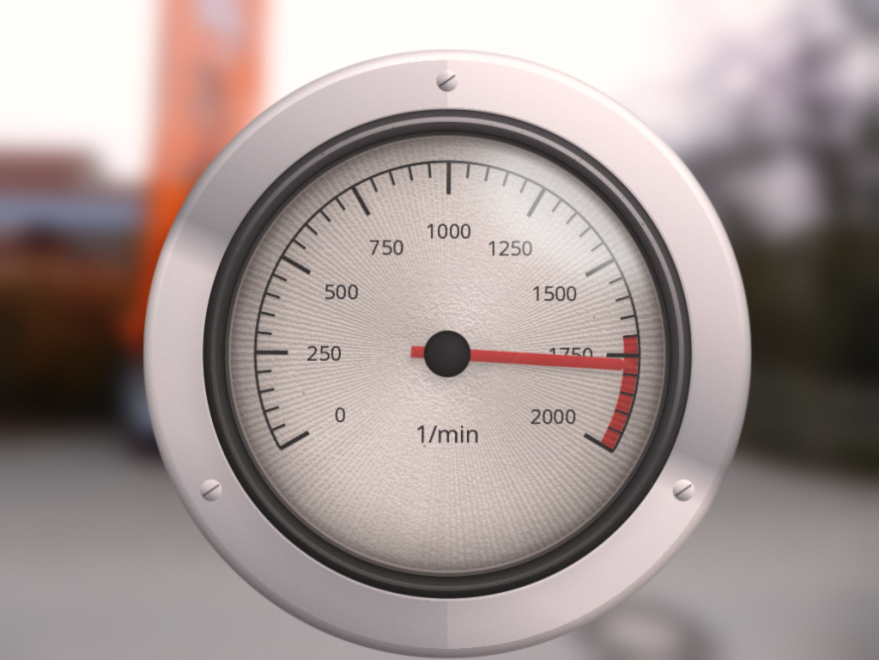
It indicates 1775,rpm
